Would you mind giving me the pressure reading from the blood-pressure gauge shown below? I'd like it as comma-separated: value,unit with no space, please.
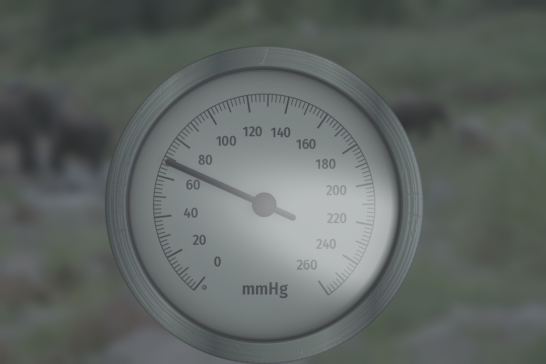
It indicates 68,mmHg
